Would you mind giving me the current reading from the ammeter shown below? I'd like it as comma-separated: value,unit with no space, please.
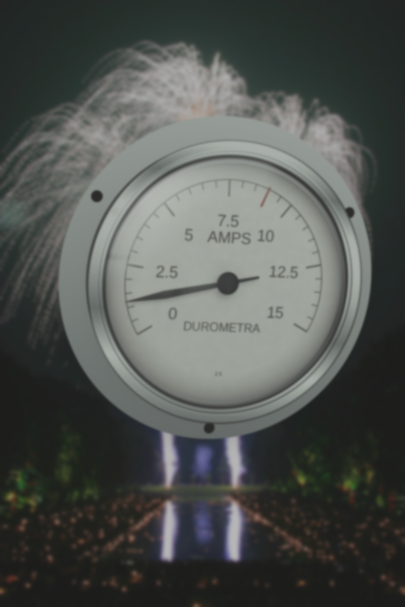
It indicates 1.25,A
